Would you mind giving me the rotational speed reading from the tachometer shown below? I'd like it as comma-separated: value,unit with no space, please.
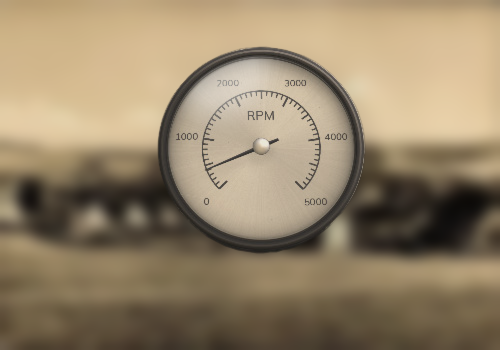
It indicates 400,rpm
